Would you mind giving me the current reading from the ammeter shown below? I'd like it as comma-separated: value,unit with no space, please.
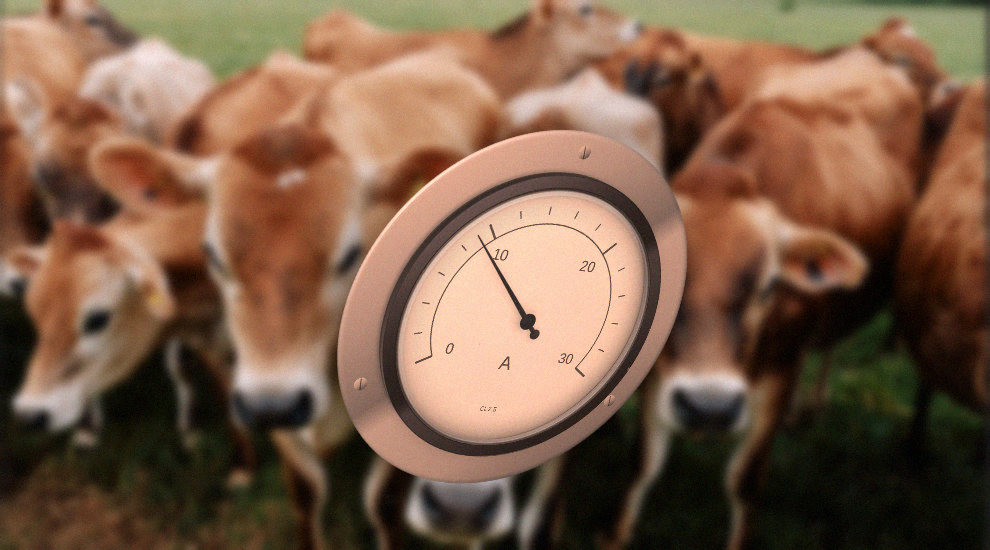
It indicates 9,A
